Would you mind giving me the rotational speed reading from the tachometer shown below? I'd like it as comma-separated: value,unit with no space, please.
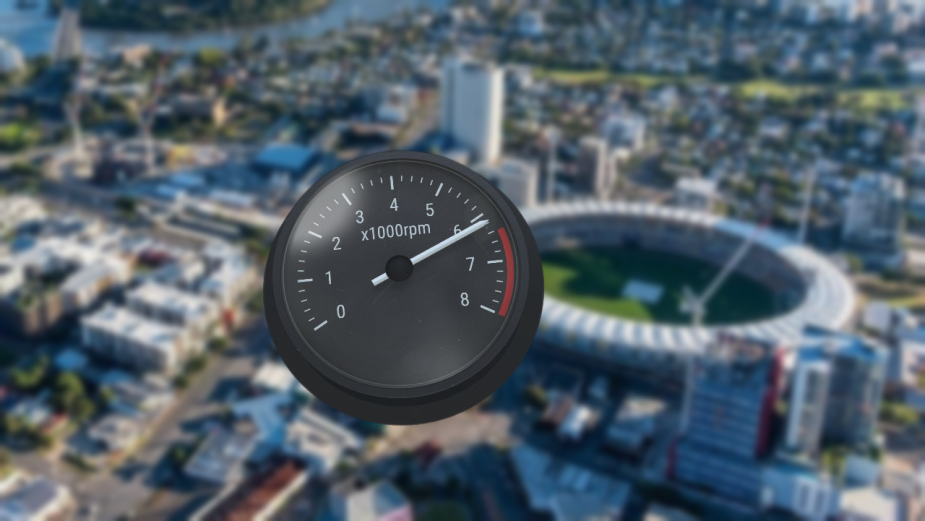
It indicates 6200,rpm
